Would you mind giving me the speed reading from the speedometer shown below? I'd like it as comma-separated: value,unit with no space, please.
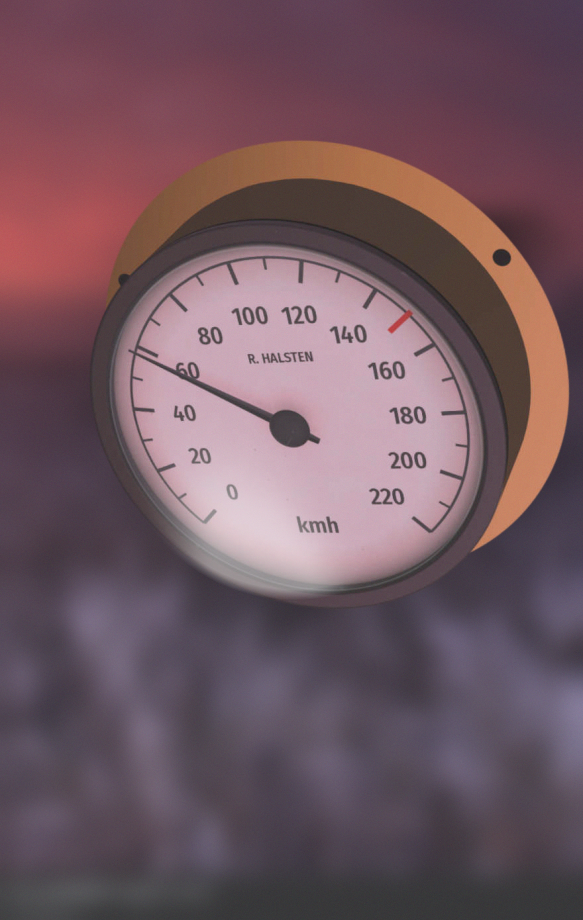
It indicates 60,km/h
